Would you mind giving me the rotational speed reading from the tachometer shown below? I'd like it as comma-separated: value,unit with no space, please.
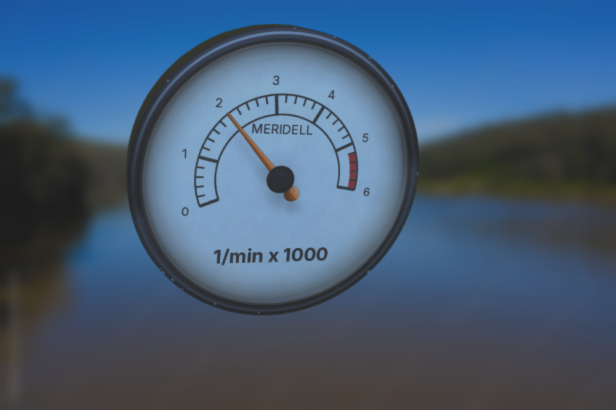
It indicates 2000,rpm
